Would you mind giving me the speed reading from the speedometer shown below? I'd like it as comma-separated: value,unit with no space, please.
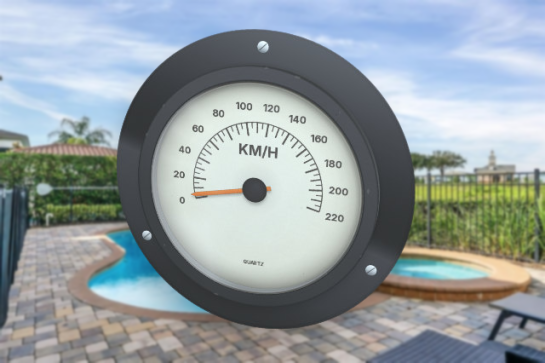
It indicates 5,km/h
